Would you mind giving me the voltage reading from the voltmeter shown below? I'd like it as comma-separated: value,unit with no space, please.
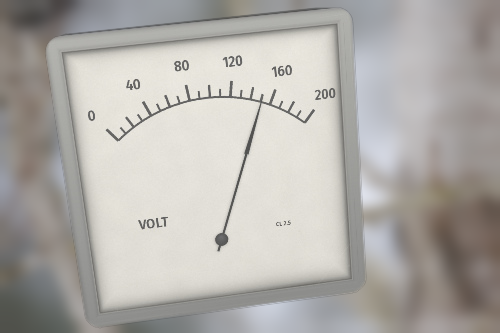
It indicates 150,V
